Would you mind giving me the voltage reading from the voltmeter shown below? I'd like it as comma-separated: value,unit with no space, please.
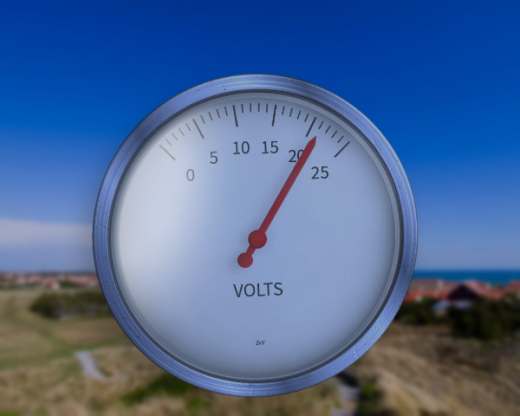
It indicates 21,V
